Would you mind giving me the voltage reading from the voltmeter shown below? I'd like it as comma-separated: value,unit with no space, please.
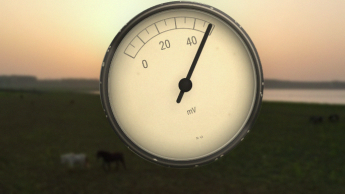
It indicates 47.5,mV
